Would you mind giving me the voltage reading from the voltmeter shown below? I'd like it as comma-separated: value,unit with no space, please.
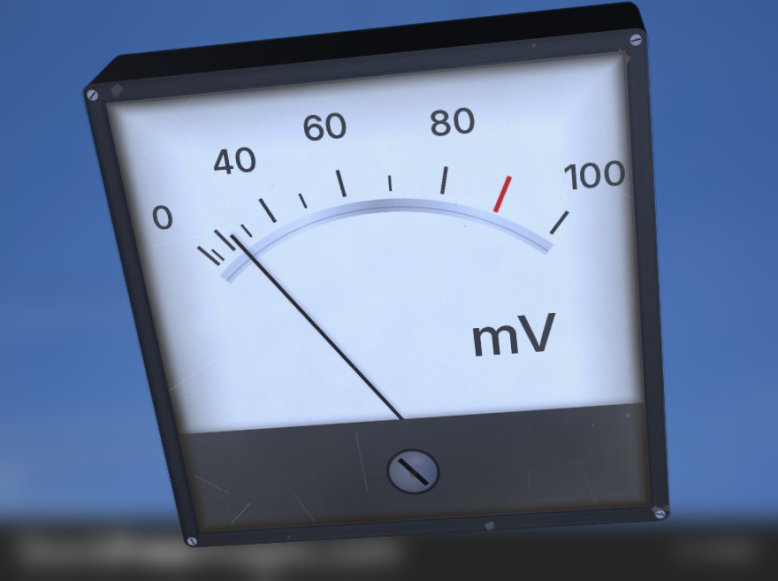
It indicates 25,mV
